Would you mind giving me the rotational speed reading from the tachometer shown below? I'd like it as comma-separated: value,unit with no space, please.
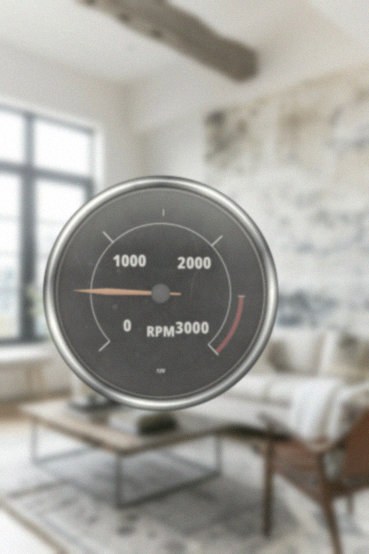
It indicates 500,rpm
